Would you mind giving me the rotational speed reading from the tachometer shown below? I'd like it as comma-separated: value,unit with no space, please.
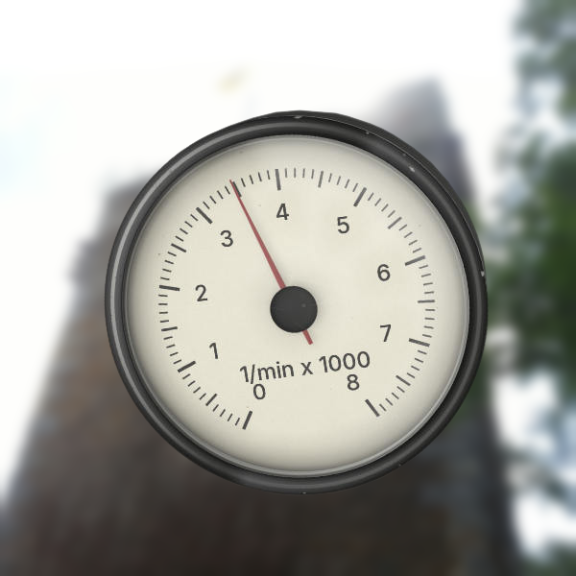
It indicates 3500,rpm
